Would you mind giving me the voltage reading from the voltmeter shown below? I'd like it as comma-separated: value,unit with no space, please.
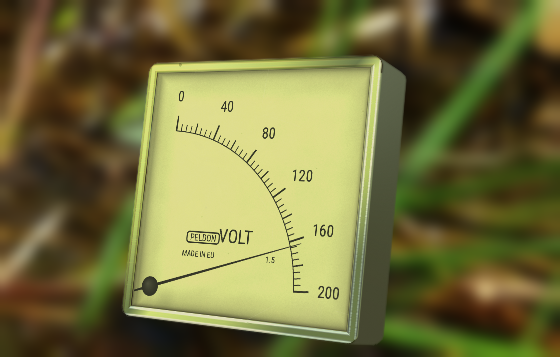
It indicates 165,V
